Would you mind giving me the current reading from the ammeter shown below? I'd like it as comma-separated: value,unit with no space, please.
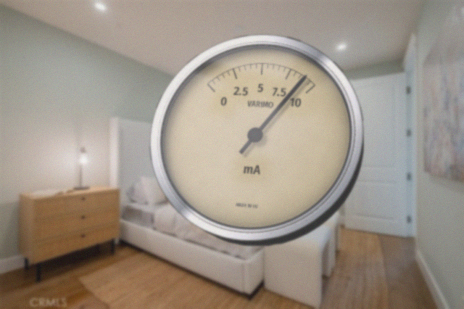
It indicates 9,mA
